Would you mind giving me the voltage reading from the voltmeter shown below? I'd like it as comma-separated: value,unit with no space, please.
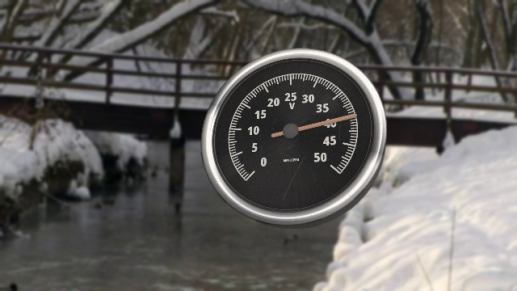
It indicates 40,V
